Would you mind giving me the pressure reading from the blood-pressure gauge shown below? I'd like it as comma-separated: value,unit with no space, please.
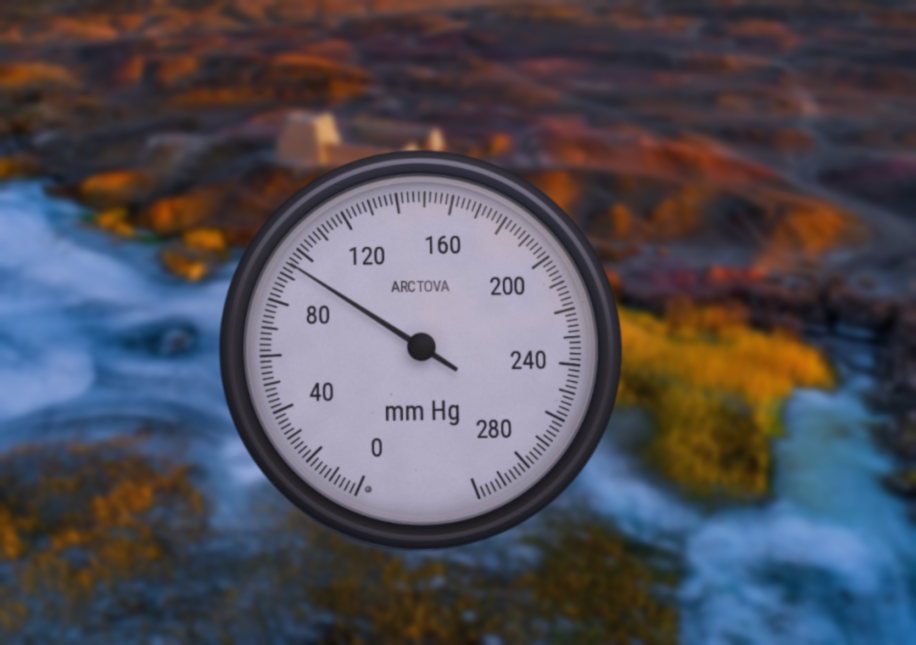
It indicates 94,mmHg
